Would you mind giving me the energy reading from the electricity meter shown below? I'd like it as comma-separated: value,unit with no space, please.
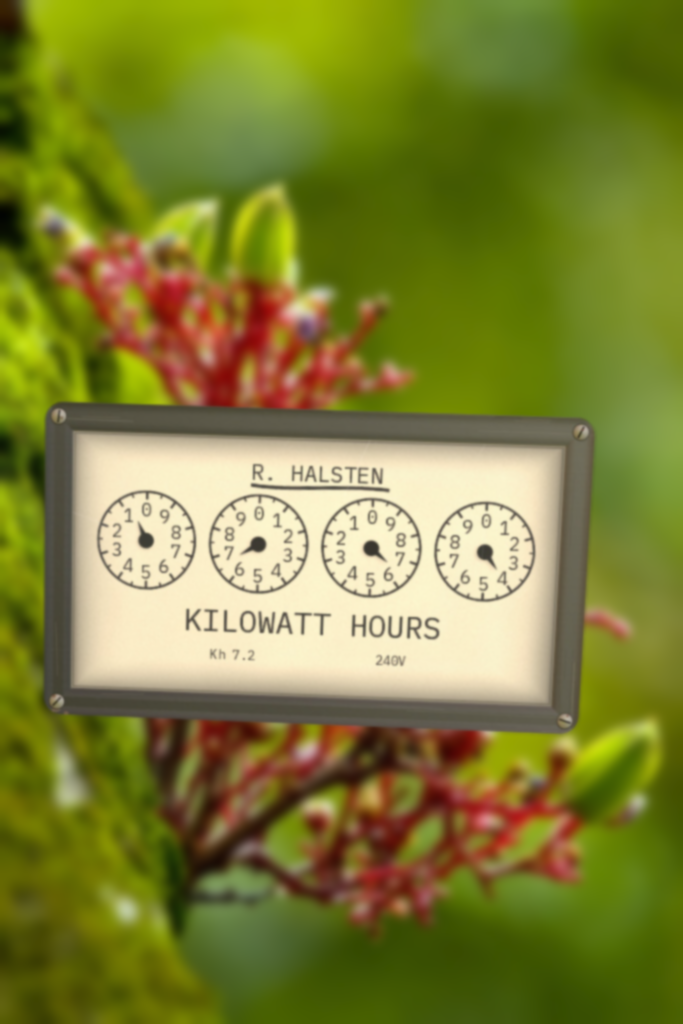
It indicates 664,kWh
